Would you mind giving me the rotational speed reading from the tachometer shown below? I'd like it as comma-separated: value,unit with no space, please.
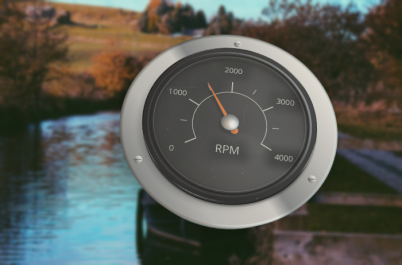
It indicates 1500,rpm
